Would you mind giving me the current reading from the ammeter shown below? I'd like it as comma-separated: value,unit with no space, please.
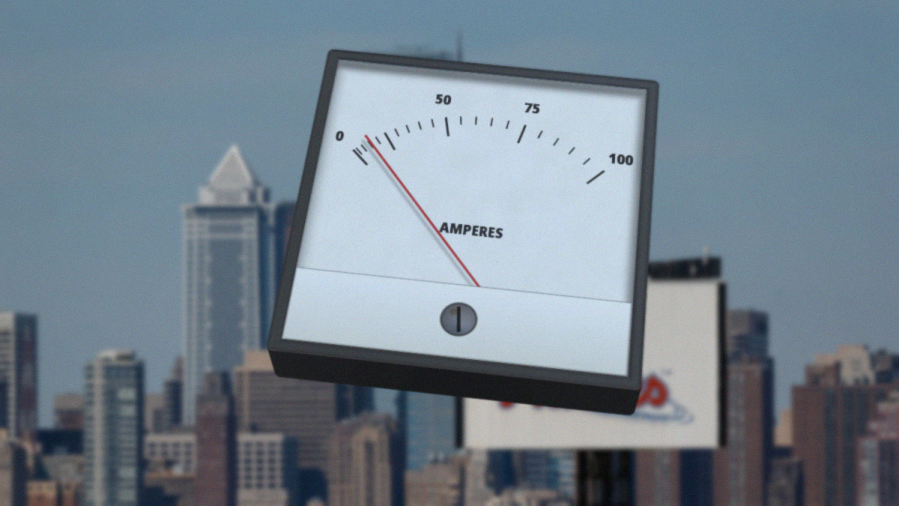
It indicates 15,A
